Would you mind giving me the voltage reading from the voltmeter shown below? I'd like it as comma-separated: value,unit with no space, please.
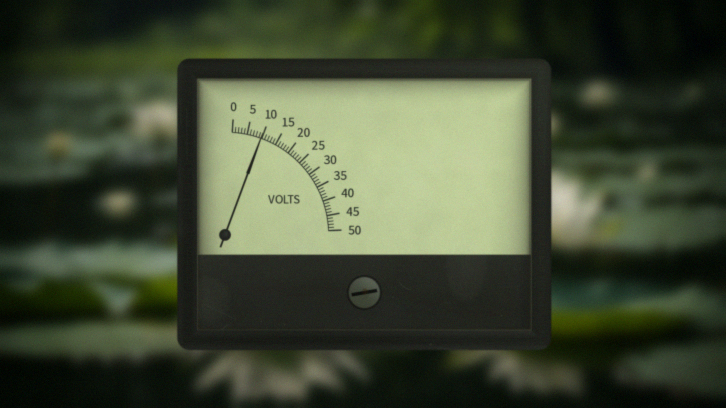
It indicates 10,V
